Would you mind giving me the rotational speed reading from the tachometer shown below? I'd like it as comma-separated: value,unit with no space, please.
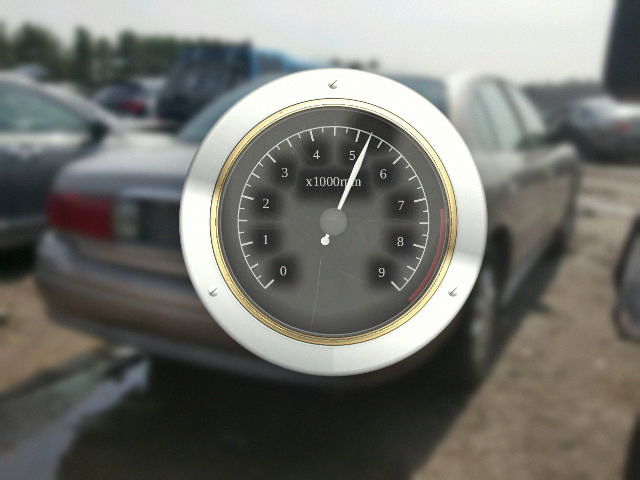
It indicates 5250,rpm
